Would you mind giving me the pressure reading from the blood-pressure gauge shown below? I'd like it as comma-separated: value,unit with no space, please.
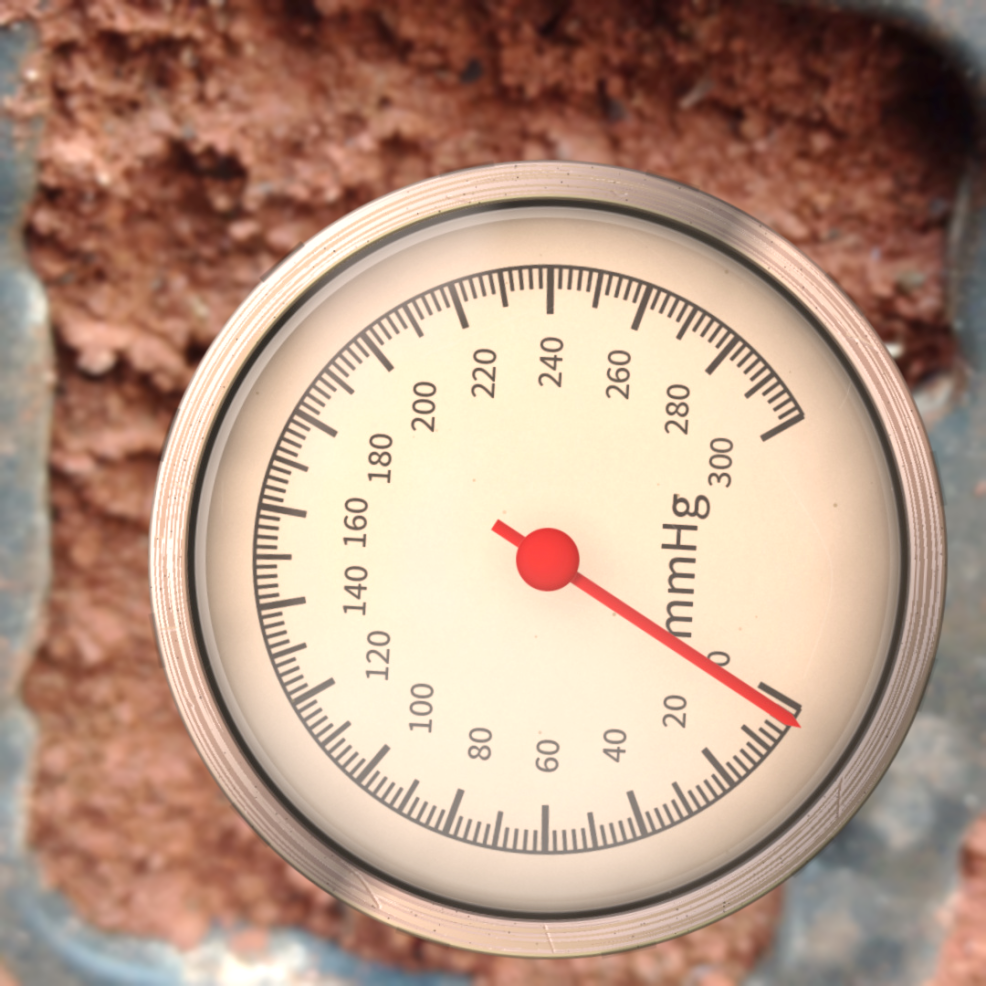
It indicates 3,mmHg
